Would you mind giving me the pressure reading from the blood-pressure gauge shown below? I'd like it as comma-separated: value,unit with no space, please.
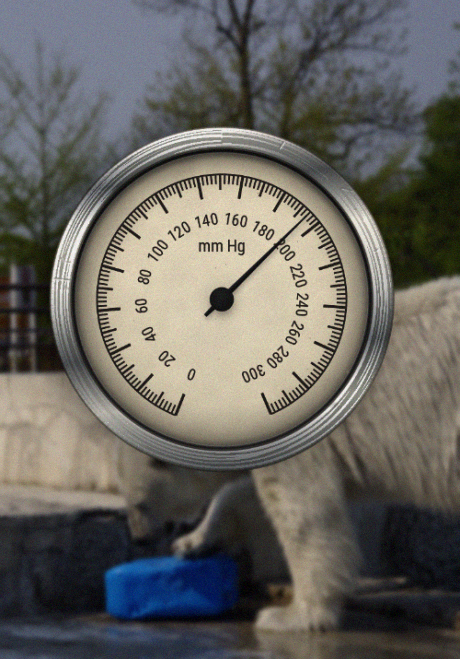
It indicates 194,mmHg
